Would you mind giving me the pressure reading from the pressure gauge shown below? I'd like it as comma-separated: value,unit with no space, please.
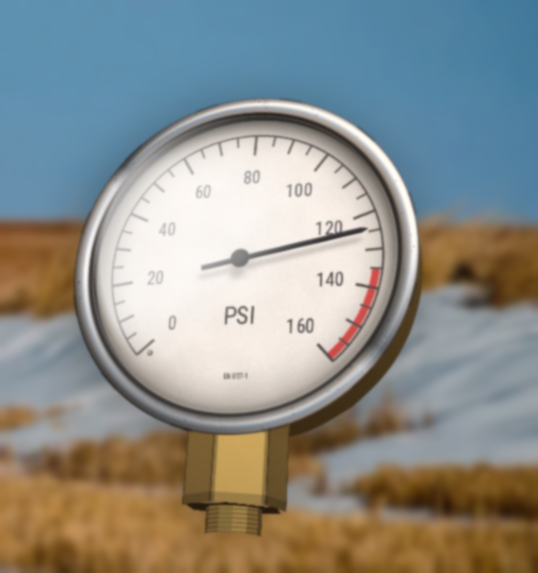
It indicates 125,psi
